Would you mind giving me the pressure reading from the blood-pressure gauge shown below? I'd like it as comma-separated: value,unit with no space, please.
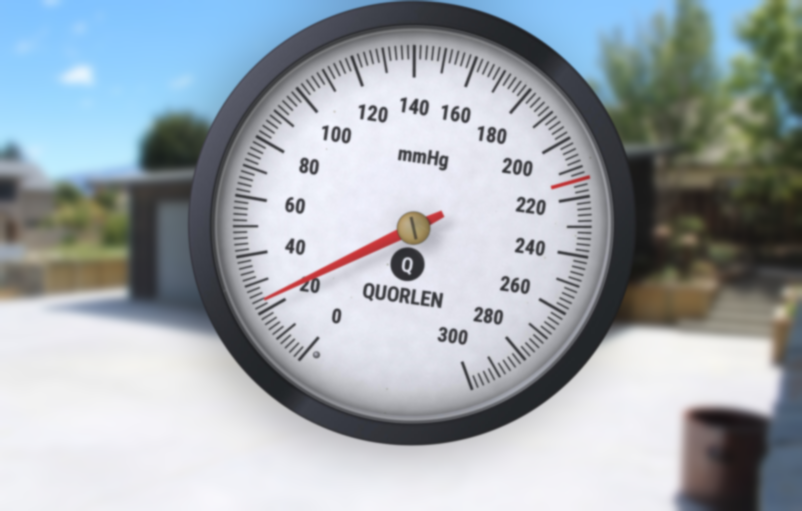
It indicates 24,mmHg
